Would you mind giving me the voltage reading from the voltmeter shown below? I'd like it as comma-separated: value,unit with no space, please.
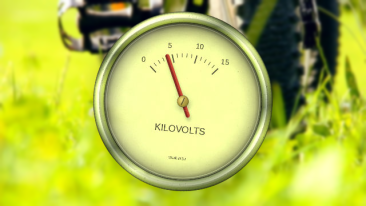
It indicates 4,kV
